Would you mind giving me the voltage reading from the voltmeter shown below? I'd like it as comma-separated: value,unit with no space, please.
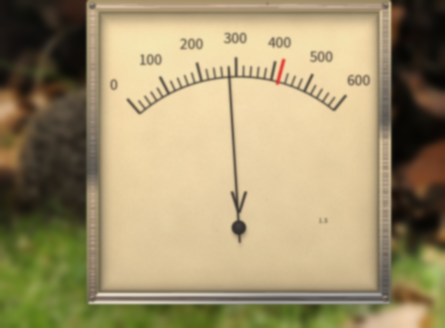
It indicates 280,V
